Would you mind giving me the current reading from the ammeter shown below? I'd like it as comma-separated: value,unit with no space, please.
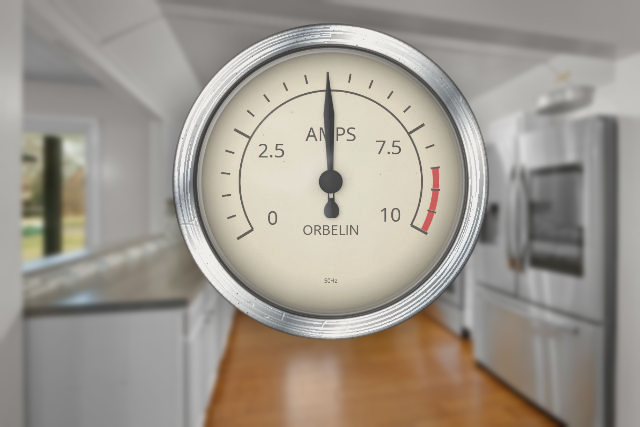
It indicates 5,A
